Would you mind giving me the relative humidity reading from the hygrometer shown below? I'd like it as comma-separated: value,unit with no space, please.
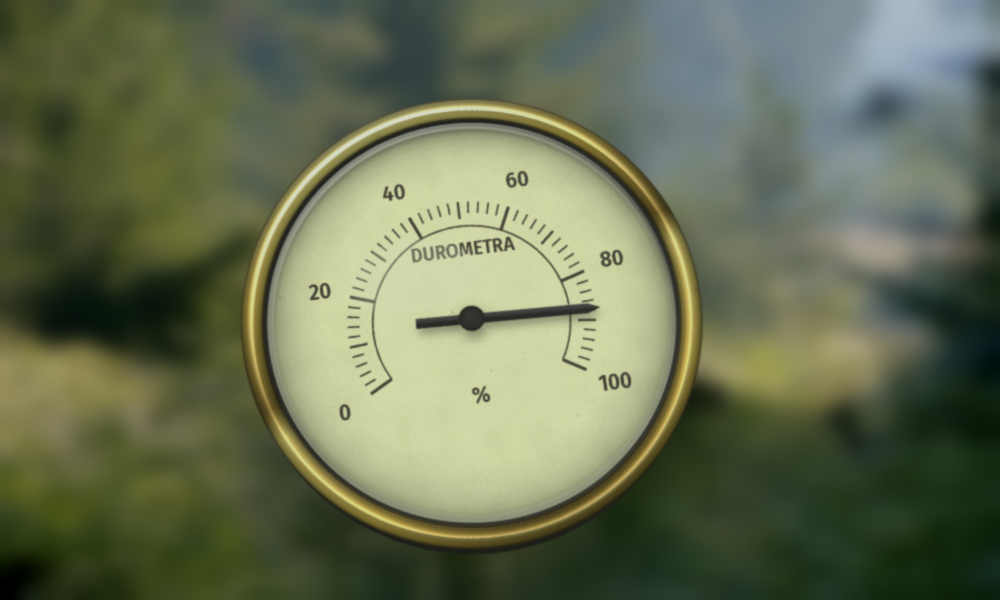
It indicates 88,%
